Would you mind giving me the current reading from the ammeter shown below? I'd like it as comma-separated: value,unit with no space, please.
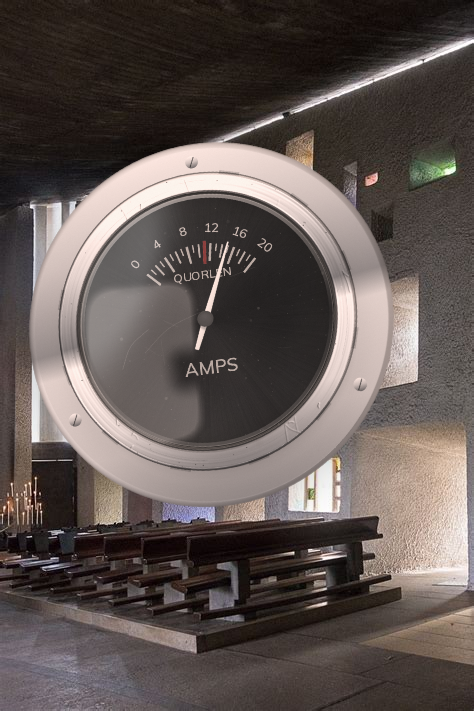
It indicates 15,A
